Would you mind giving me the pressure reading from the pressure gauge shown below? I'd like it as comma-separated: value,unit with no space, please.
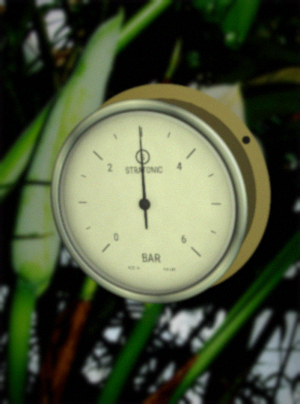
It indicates 3,bar
